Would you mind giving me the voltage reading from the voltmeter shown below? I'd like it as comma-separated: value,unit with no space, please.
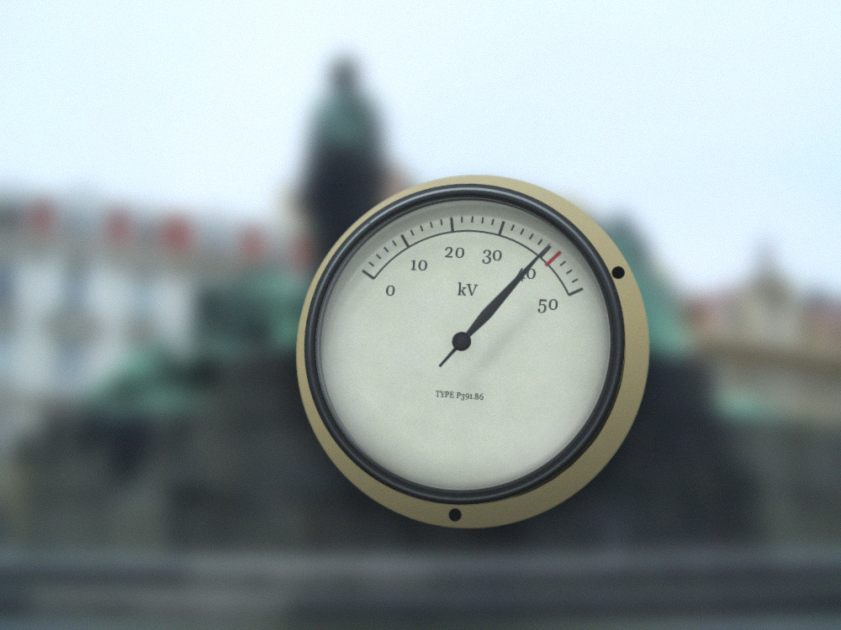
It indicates 40,kV
